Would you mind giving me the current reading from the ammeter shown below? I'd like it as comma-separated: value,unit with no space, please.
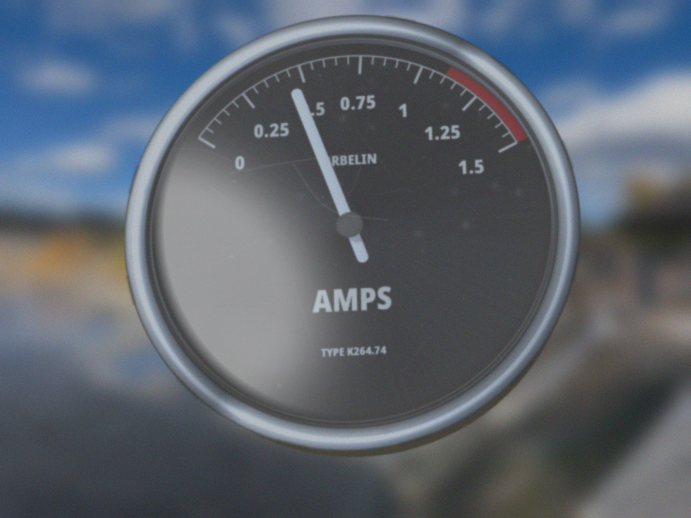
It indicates 0.45,A
